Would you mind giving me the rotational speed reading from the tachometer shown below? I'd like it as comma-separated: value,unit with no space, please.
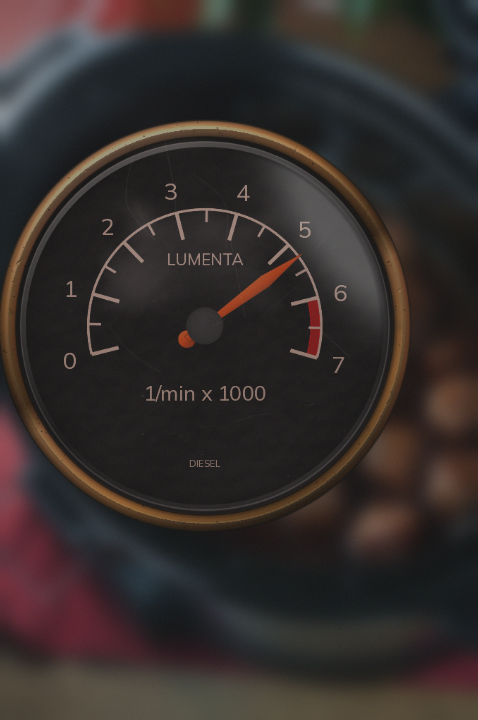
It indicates 5250,rpm
